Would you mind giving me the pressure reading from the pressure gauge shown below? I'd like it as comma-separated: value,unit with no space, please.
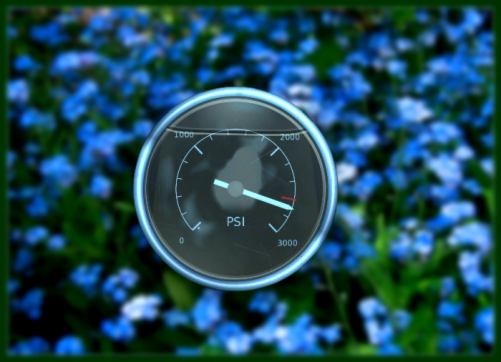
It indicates 2700,psi
